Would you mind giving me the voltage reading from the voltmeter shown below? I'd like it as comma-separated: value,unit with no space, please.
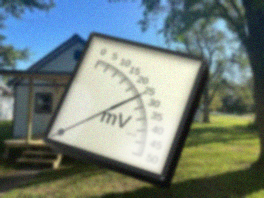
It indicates 25,mV
